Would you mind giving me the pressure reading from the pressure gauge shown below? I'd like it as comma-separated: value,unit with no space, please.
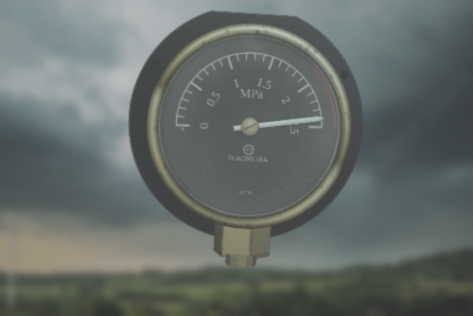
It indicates 2.4,MPa
